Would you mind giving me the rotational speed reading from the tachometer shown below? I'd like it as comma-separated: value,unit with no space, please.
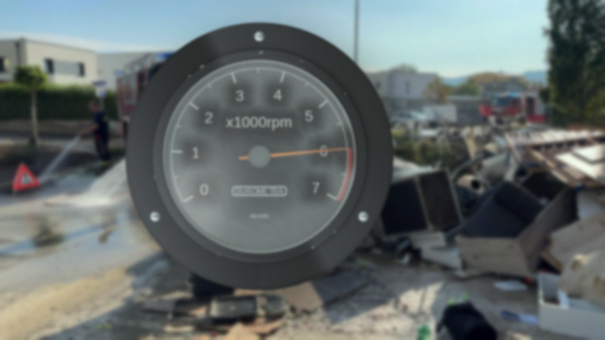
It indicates 6000,rpm
